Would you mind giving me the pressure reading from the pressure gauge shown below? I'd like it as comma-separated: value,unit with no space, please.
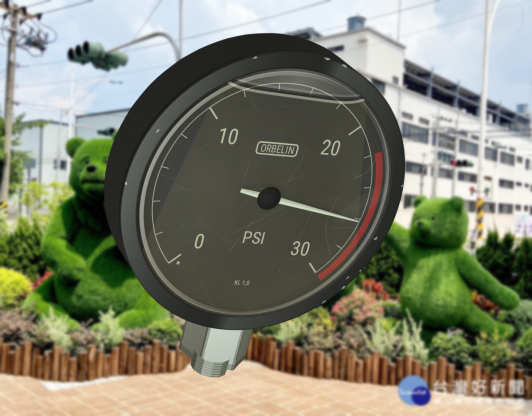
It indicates 26,psi
